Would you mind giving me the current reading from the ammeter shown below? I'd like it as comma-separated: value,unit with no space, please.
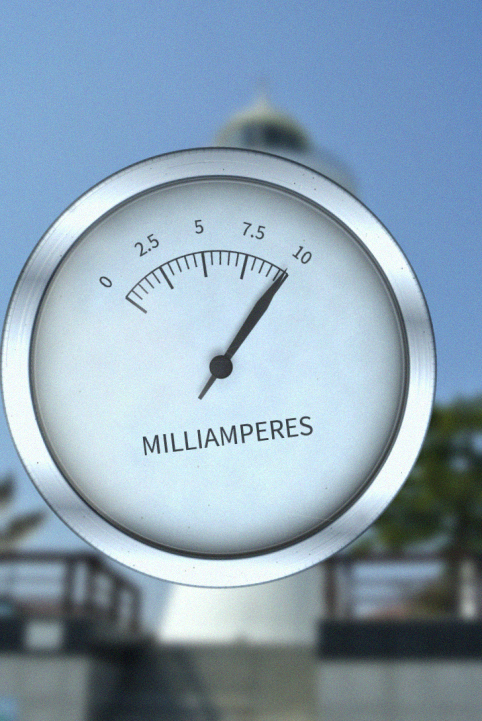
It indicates 9.75,mA
